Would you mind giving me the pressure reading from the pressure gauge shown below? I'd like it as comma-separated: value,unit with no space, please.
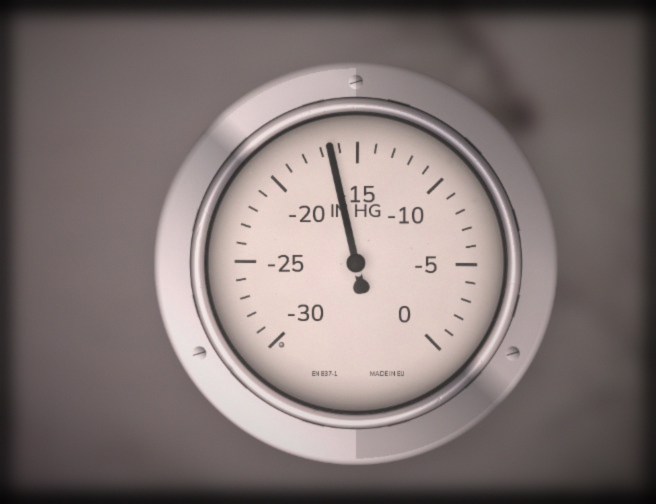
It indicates -16.5,inHg
